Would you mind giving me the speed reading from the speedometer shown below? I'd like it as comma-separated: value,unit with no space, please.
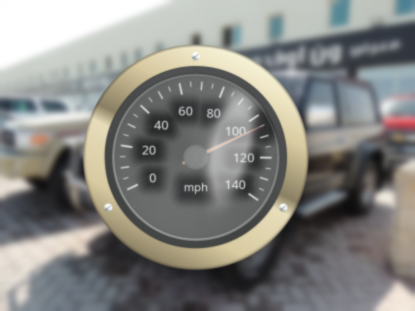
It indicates 105,mph
